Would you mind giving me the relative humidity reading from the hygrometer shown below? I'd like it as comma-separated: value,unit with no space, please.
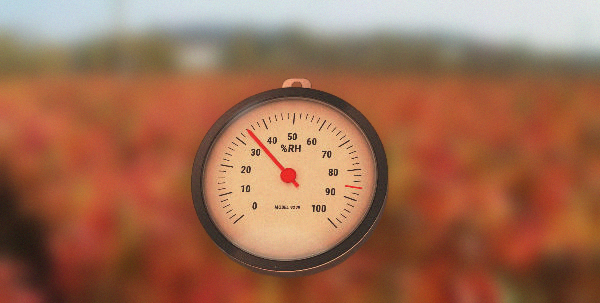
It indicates 34,%
